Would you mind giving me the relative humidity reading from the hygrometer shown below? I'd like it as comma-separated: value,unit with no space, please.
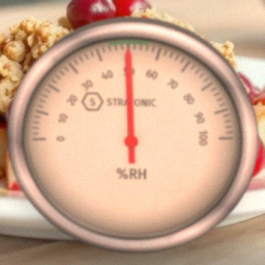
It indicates 50,%
